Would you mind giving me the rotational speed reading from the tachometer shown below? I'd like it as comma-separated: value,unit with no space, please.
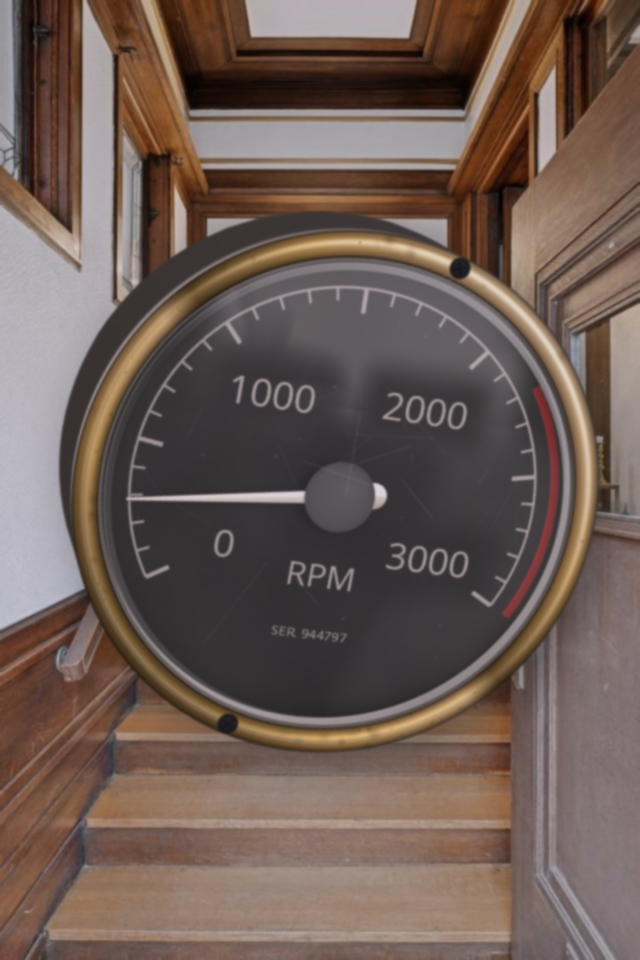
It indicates 300,rpm
